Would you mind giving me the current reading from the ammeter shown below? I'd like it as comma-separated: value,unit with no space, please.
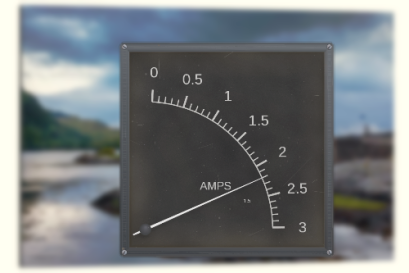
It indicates 2.2,A
